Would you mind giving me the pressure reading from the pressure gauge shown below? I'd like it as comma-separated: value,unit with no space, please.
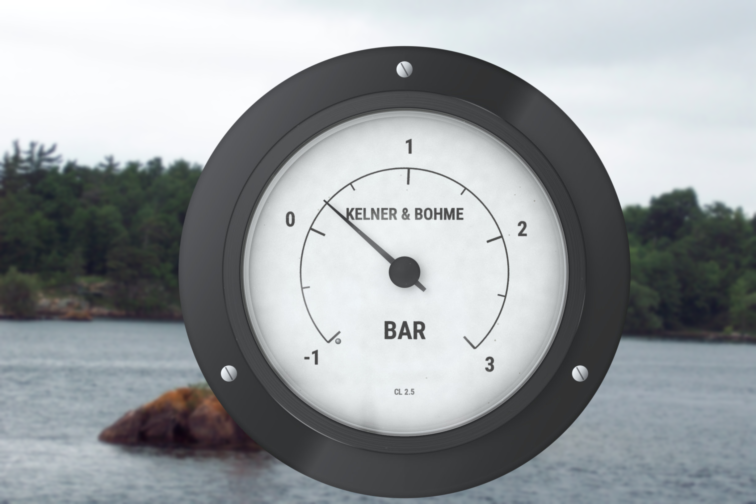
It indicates 0.25,bar
